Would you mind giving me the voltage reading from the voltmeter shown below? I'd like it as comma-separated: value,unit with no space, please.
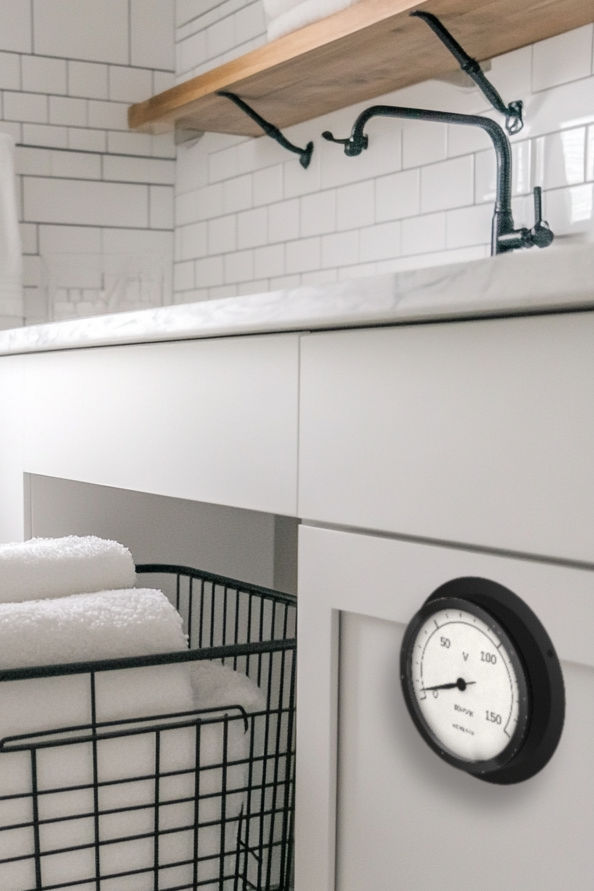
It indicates 5,V
